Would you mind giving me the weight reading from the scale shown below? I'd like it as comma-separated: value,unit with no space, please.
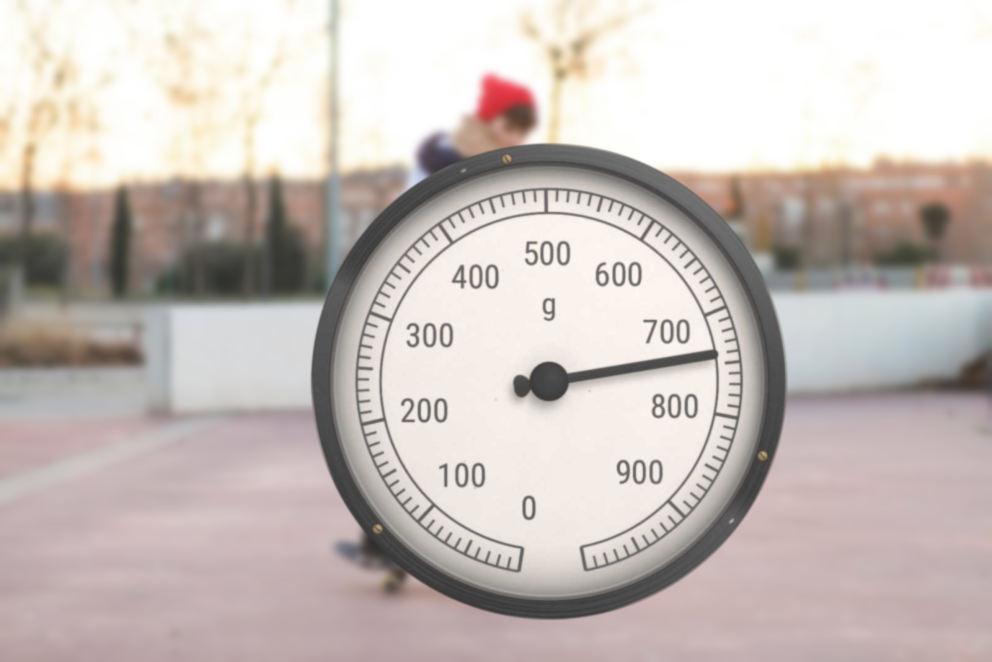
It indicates 740,g
